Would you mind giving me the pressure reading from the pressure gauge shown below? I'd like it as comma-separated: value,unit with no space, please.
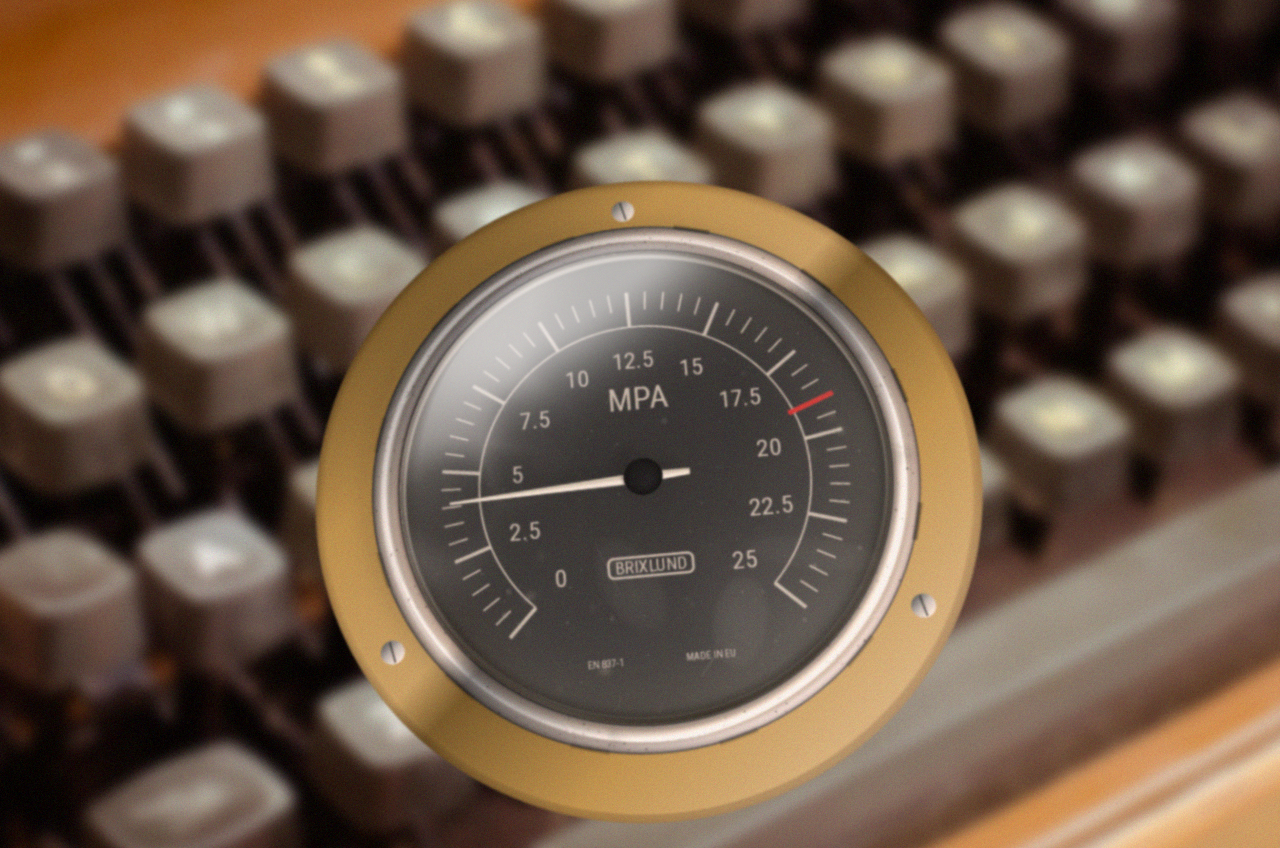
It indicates 4,MPa
